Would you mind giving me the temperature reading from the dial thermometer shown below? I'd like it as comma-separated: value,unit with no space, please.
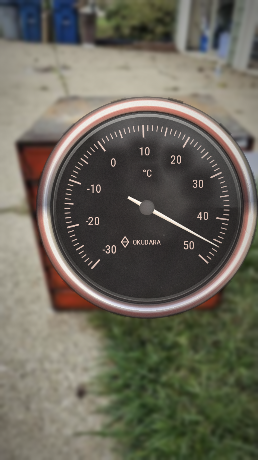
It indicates 46,°C
